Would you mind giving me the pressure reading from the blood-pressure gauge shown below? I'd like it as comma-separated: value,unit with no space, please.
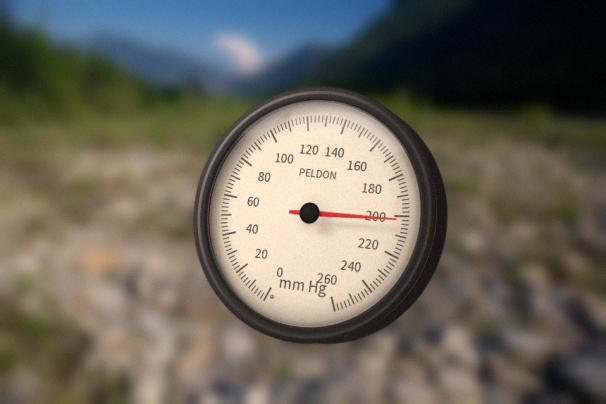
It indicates 202,mmHg
